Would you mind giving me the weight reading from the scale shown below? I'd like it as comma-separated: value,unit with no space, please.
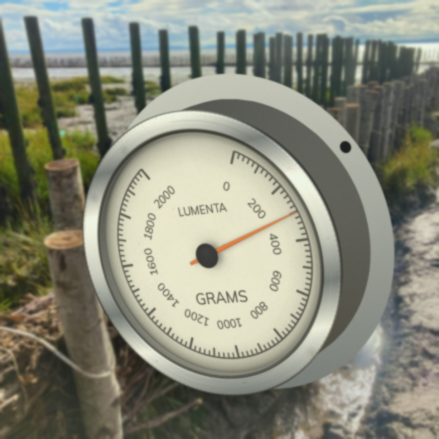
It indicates 300,g
